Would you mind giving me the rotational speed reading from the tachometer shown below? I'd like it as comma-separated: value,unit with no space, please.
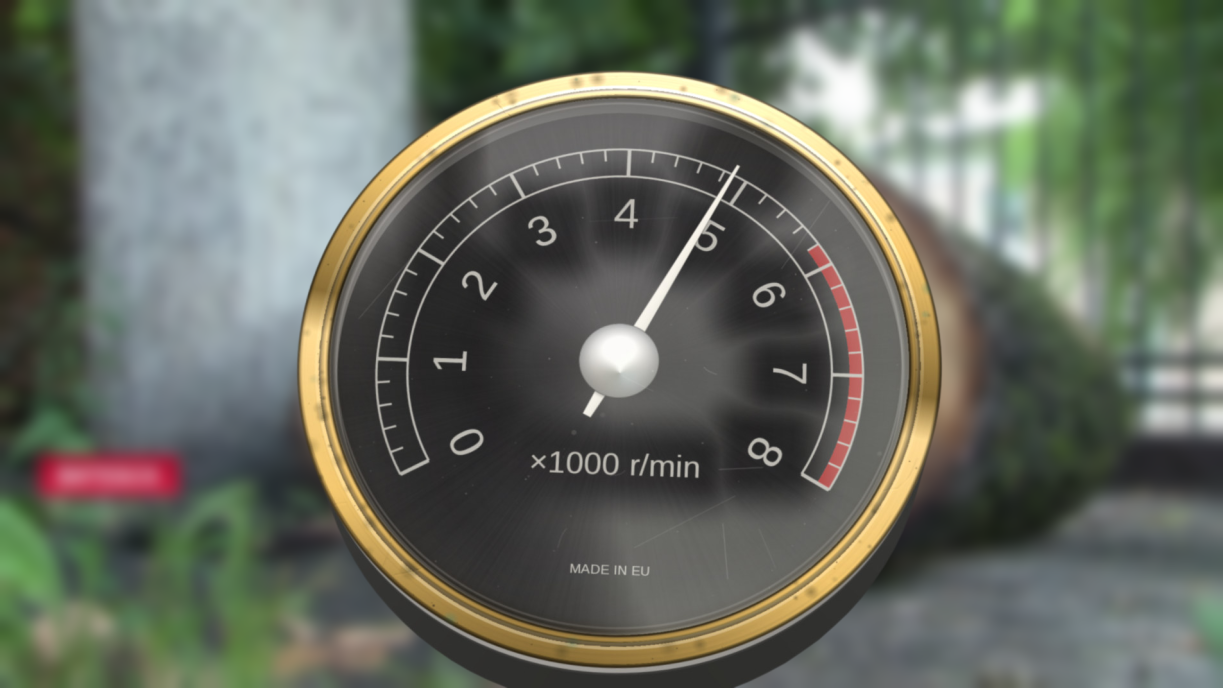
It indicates 4900,rpm
